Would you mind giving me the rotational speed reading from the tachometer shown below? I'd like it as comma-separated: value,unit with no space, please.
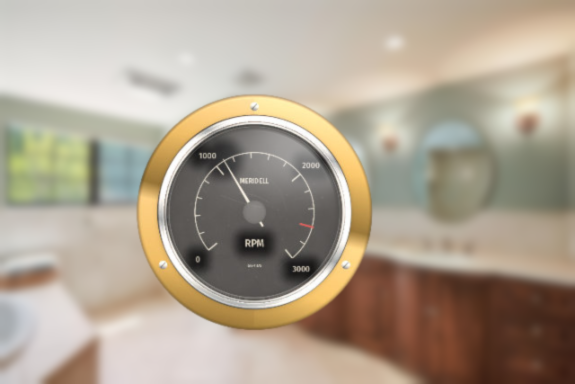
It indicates 1100,rpm
